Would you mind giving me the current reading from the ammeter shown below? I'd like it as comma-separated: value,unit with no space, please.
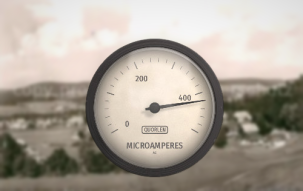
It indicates 420,µA
